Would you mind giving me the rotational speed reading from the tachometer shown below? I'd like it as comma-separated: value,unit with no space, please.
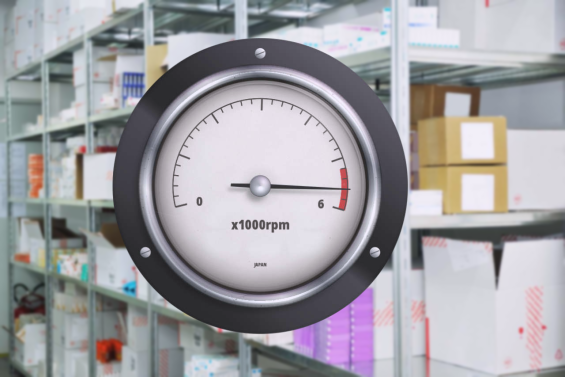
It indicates 5600,rpm
